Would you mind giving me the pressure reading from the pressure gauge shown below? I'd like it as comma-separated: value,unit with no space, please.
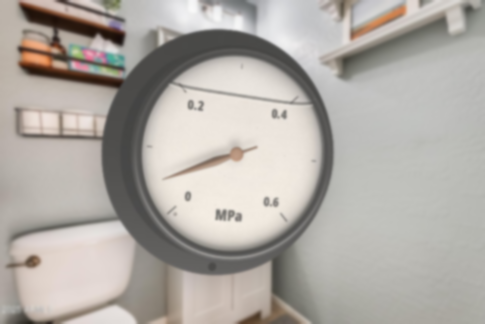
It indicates 0.05,MPa
